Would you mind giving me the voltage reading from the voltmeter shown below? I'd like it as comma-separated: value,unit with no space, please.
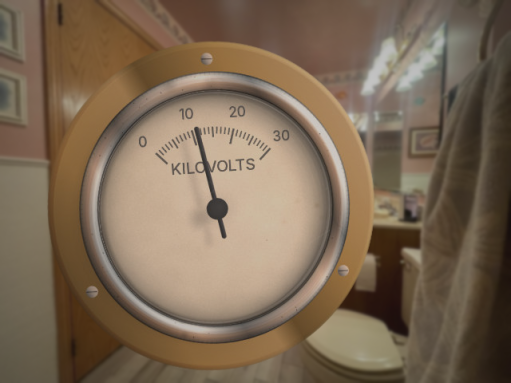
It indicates 11,kV
